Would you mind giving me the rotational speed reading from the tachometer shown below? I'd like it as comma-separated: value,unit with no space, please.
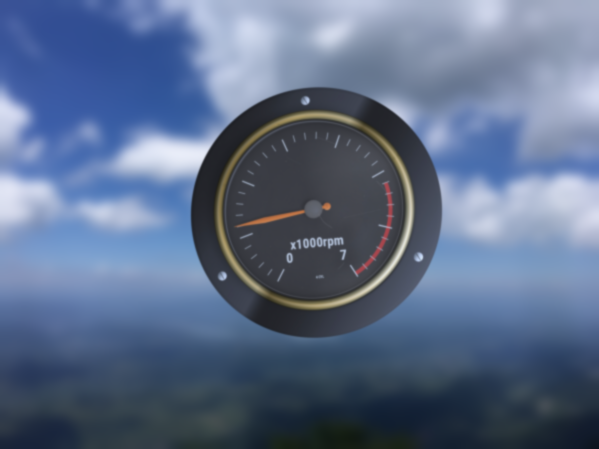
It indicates 1200,rpm
